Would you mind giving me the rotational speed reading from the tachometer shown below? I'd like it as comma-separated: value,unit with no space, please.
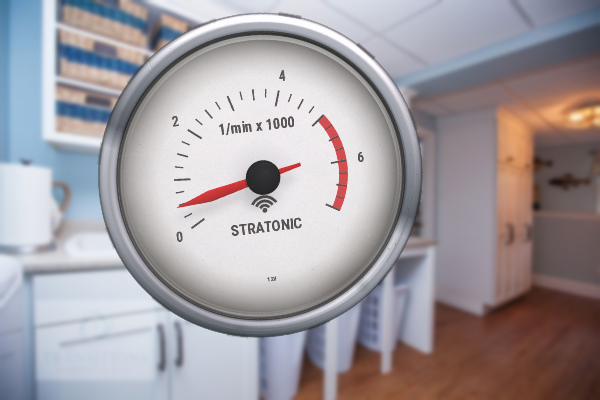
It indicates 500,rpm
